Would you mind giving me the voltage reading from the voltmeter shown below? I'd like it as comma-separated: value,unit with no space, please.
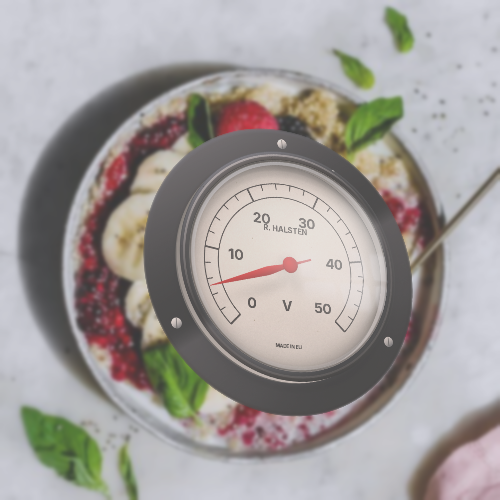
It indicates 5,V
